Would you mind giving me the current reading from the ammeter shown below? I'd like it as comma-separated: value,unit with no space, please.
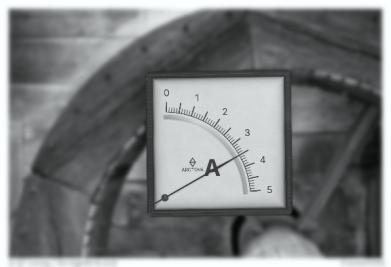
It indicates 3.5,A
